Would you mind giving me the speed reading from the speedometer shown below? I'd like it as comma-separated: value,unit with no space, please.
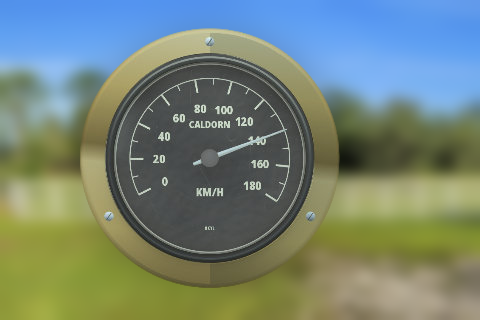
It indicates 140,km/h
